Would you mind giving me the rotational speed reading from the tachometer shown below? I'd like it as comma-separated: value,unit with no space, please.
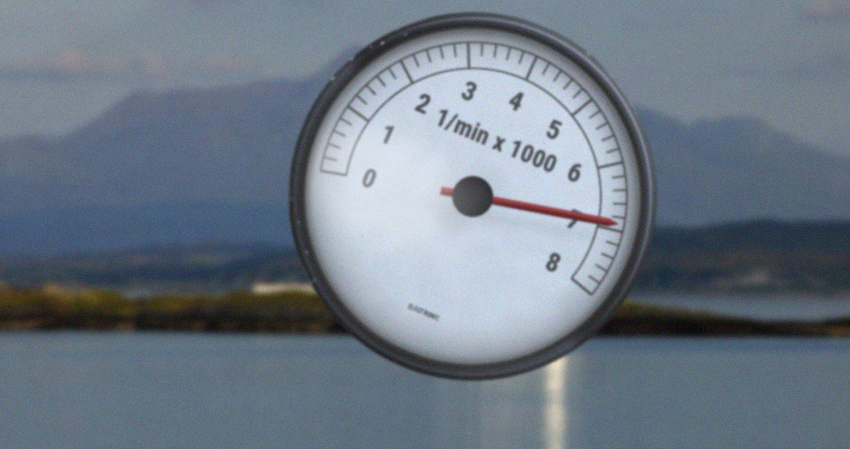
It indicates 6900,rpm
